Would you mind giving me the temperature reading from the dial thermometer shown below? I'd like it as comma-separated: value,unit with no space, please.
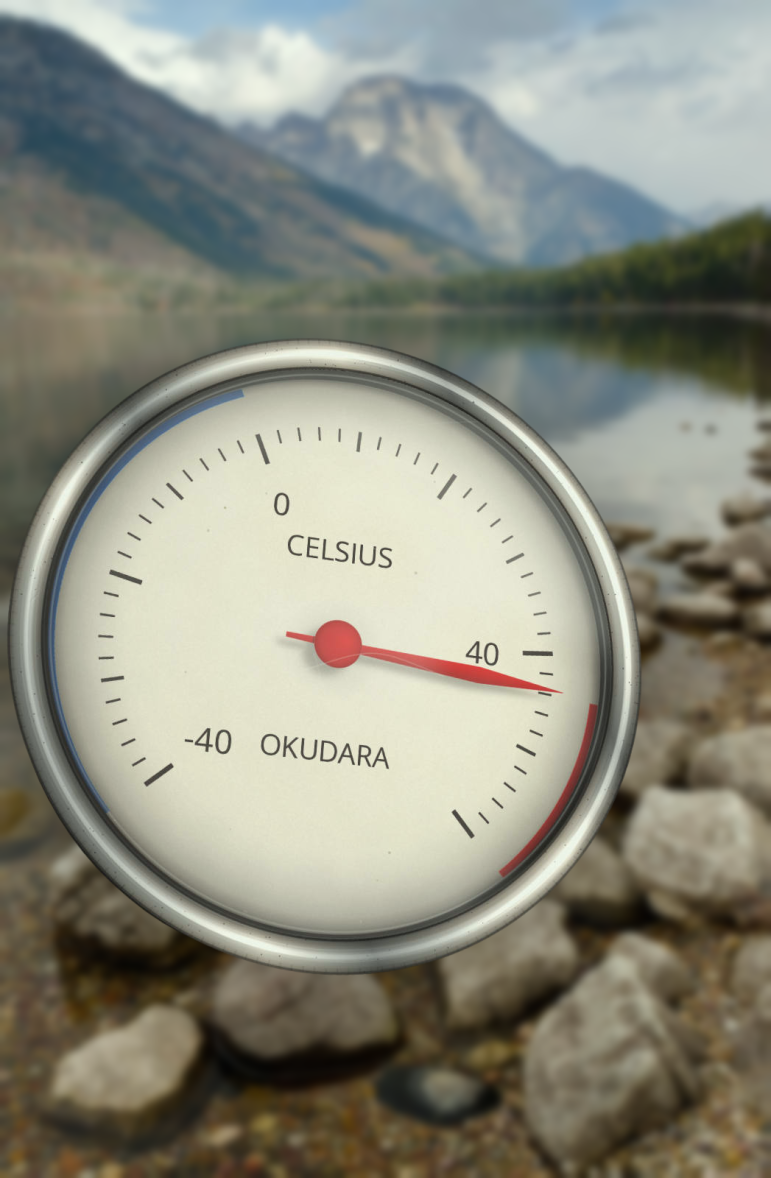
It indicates 44,°C
